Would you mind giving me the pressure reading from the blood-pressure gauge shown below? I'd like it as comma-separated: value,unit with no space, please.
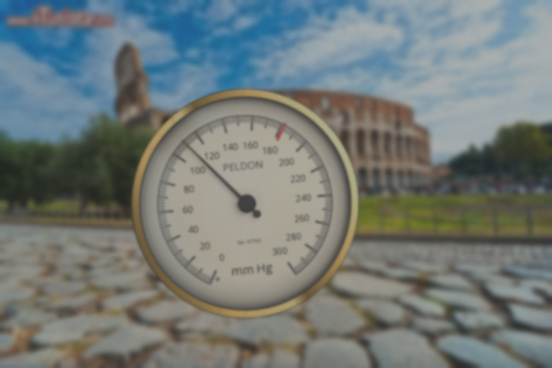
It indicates 110,mmHg
